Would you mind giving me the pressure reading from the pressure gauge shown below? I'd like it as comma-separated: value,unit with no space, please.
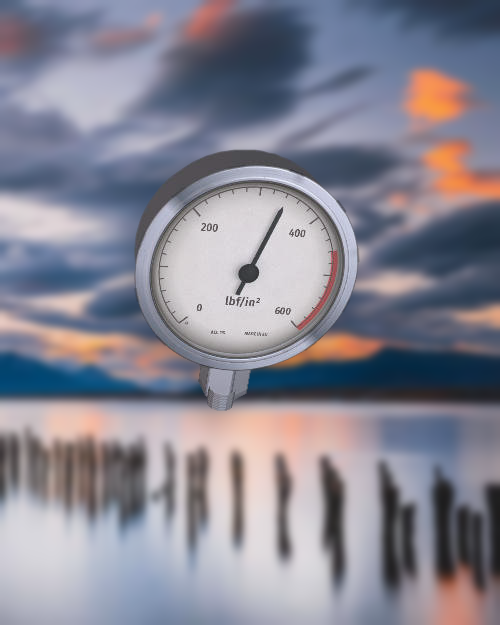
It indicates 340,psi
